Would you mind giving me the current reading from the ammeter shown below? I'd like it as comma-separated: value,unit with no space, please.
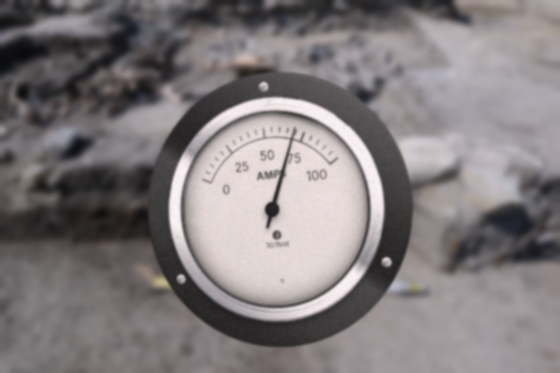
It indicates 70,A
